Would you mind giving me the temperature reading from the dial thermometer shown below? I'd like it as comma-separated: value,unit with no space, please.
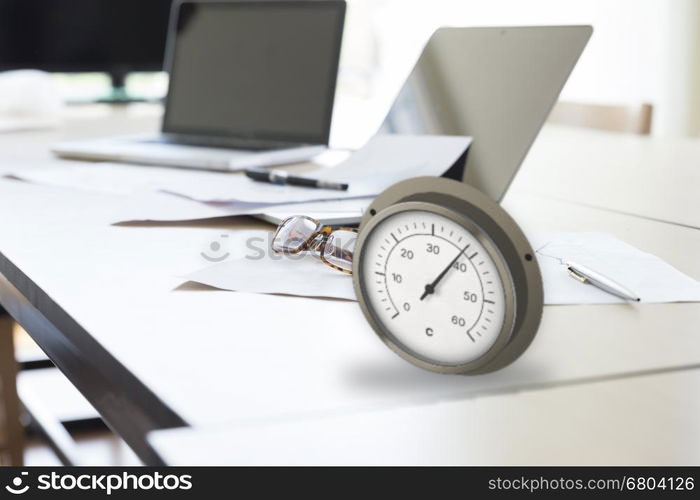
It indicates 38,°C
